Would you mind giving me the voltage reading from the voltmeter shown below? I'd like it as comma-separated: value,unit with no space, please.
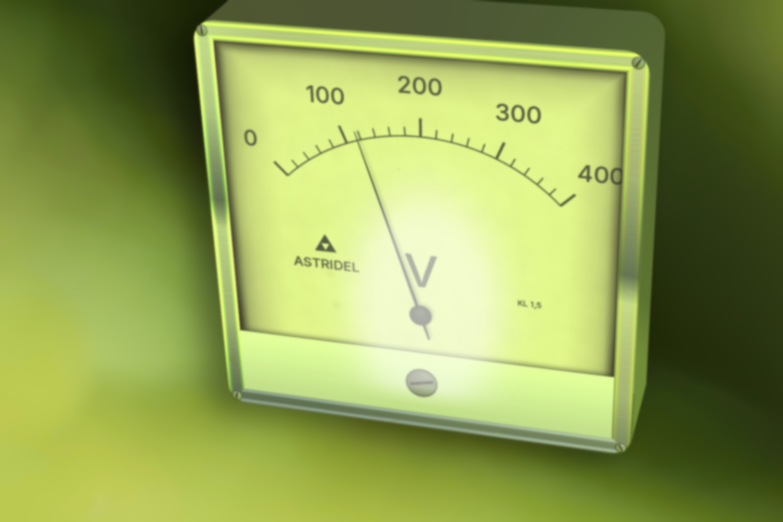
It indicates 120,V
